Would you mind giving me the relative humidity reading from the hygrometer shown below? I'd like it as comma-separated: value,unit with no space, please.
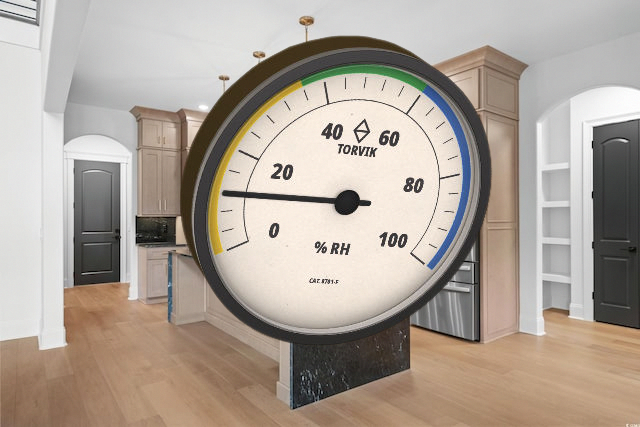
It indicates 12,%
